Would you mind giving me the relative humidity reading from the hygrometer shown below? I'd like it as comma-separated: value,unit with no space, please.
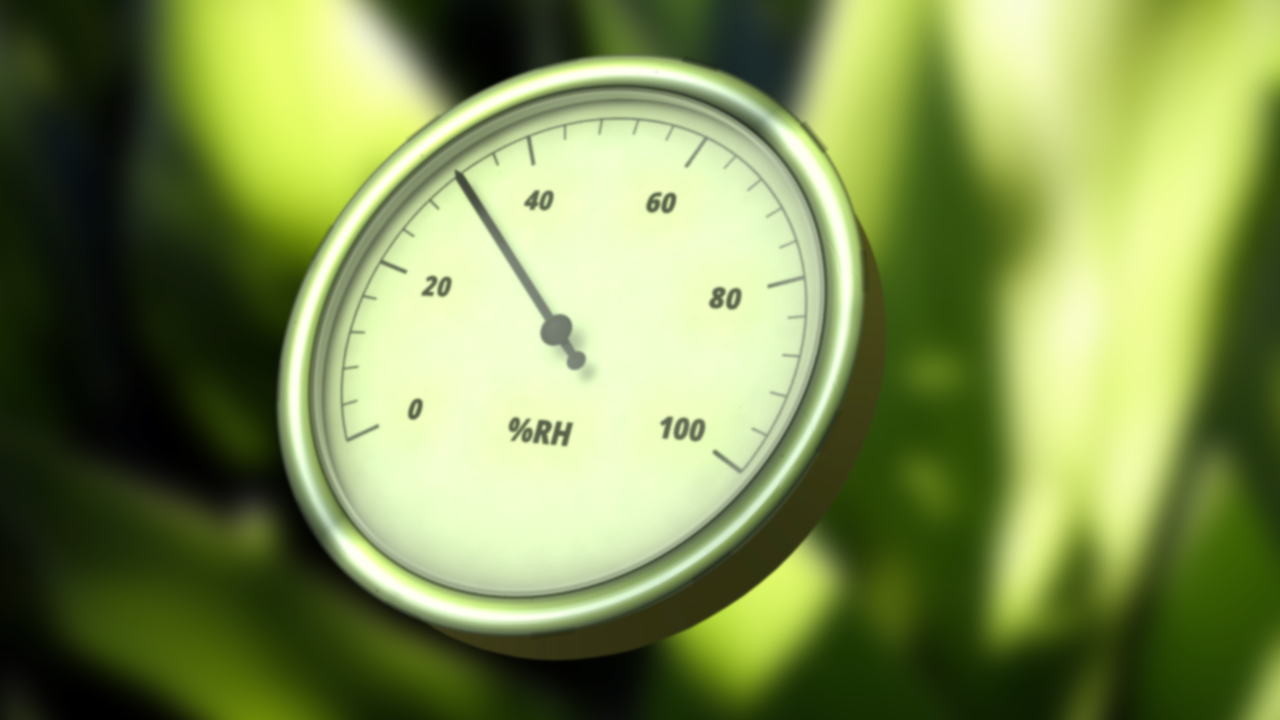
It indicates 32,%
